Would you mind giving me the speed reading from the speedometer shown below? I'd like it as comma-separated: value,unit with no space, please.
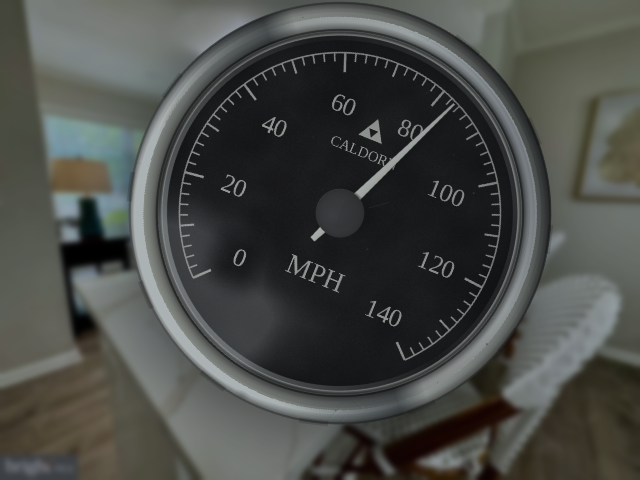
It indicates 83,mph
